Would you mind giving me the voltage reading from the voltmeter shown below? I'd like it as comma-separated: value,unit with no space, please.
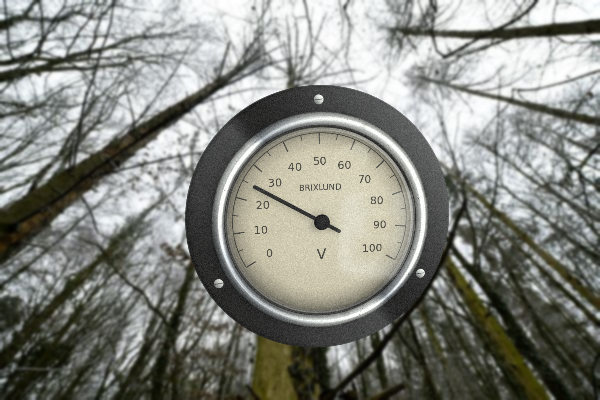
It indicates 25,V
